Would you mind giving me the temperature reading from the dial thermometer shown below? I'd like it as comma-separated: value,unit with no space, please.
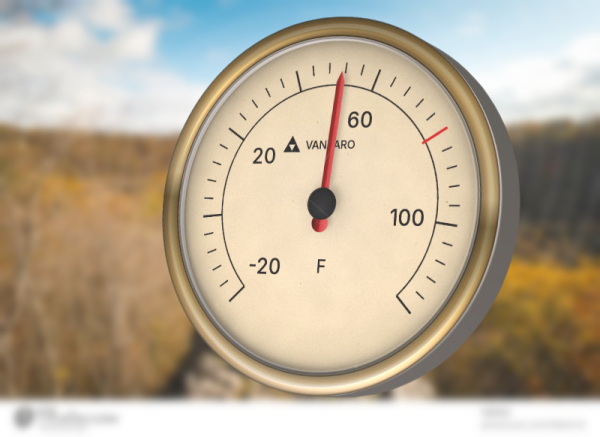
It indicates 52,°F
